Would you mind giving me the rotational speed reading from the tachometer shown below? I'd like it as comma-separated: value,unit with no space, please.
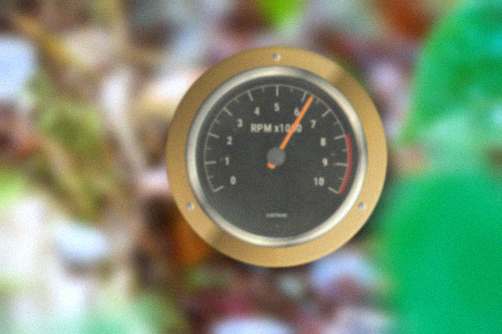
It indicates 6250,rpm
